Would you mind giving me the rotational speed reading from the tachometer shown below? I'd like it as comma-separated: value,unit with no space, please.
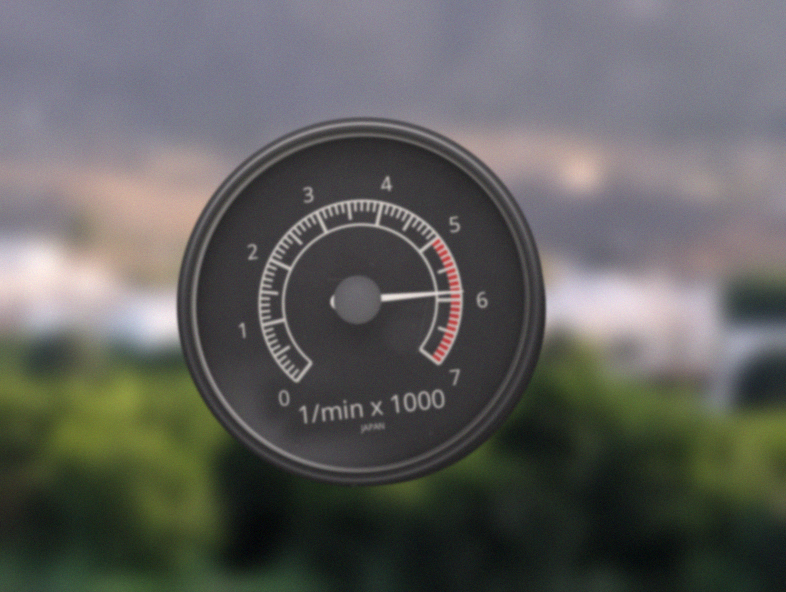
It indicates 5900,rpm
